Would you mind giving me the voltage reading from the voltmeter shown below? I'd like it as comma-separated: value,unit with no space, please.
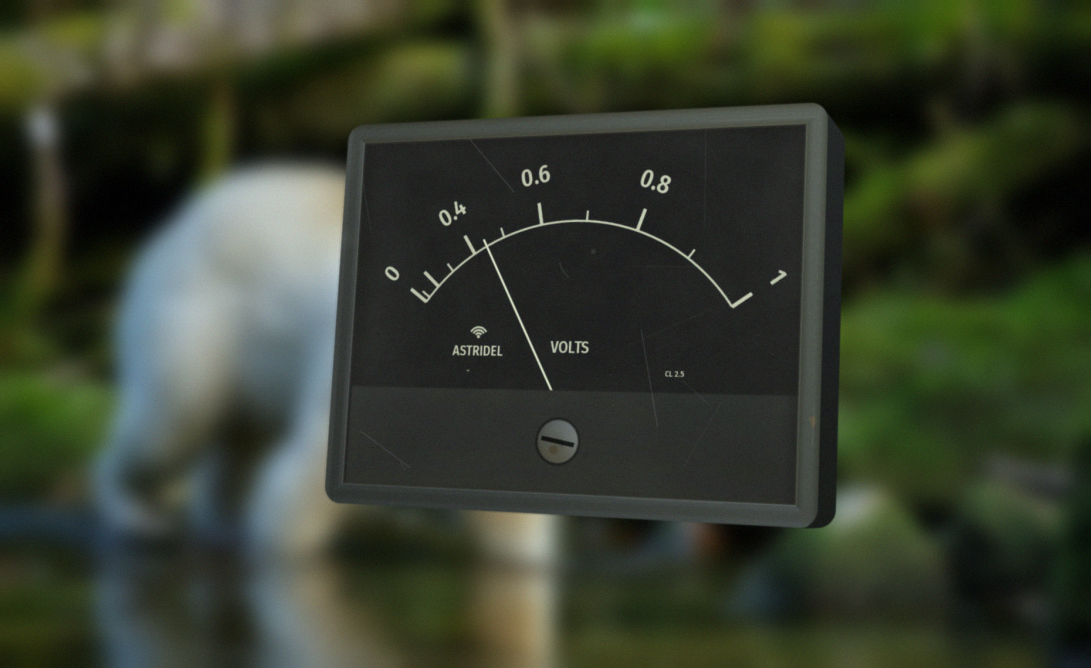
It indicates 0.45,V
